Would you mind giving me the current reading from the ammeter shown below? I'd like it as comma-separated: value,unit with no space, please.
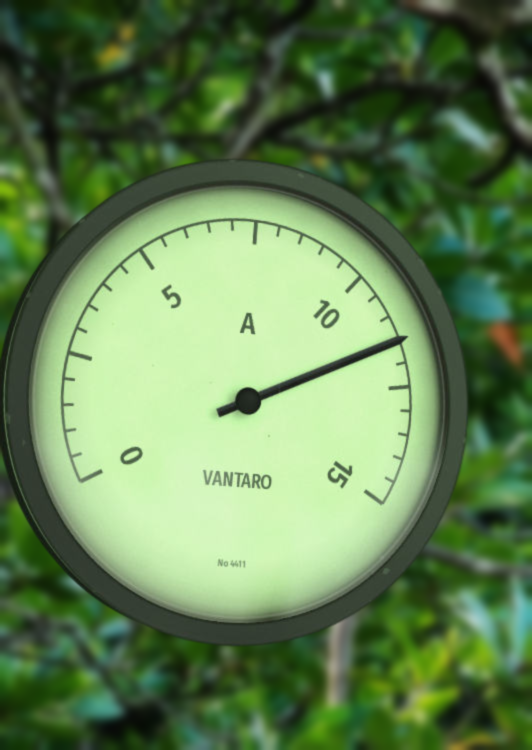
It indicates 11.5,A
